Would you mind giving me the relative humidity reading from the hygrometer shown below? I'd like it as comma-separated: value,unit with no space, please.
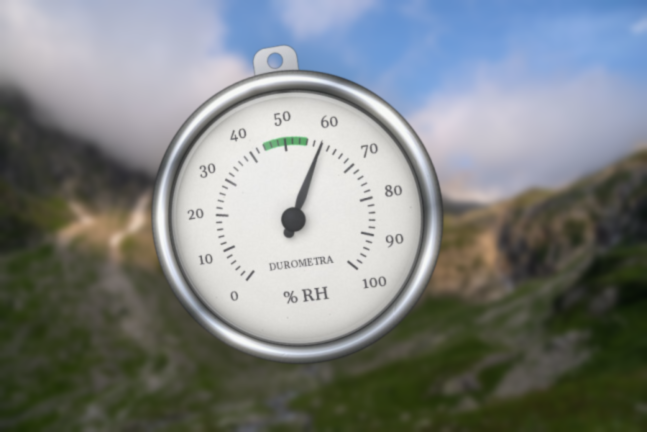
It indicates 60,%
